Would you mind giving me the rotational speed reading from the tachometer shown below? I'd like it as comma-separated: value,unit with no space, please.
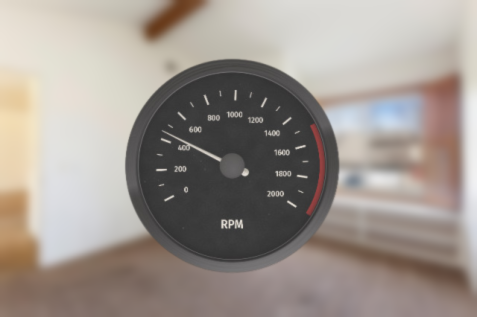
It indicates 450,rpm
